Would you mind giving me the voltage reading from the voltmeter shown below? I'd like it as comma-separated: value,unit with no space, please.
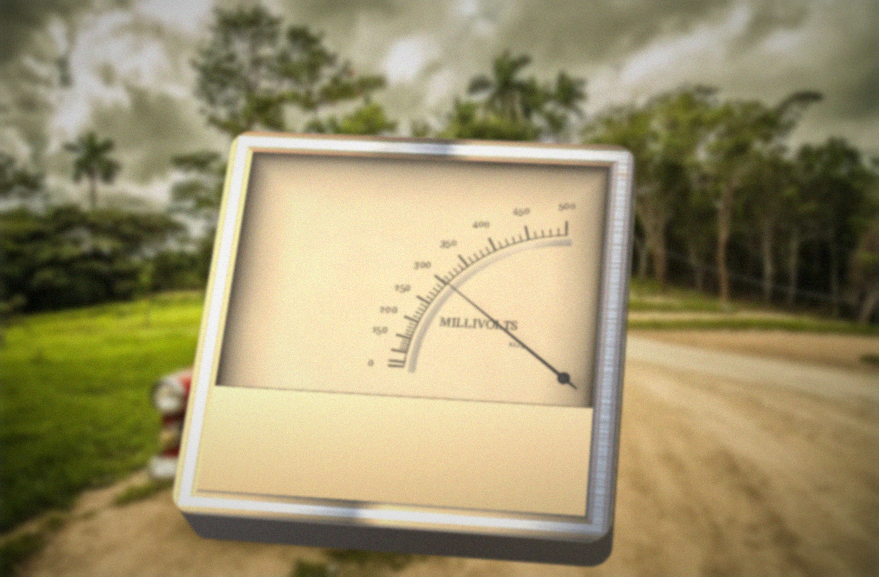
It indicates 300,mV
